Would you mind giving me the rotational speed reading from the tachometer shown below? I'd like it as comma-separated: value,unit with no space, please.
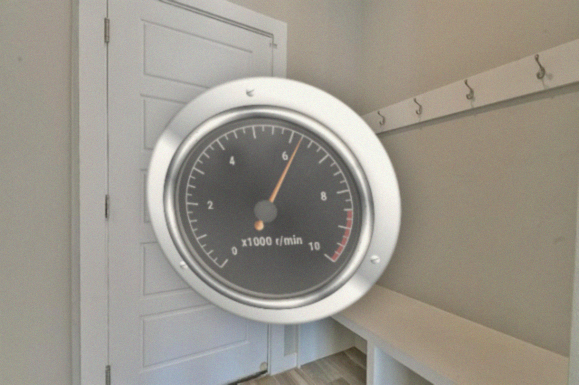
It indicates 6250,rpm
